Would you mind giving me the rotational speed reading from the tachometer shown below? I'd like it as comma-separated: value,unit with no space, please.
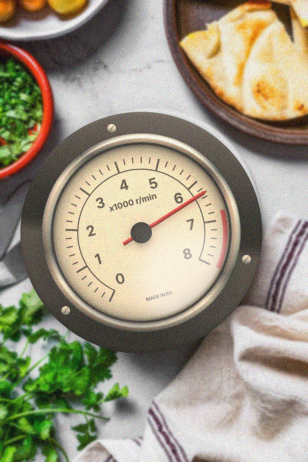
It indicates 6300,rpm
